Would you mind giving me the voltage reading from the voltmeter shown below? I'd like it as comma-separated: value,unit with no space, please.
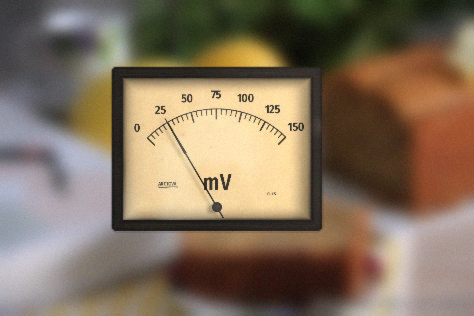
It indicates 25,mV
